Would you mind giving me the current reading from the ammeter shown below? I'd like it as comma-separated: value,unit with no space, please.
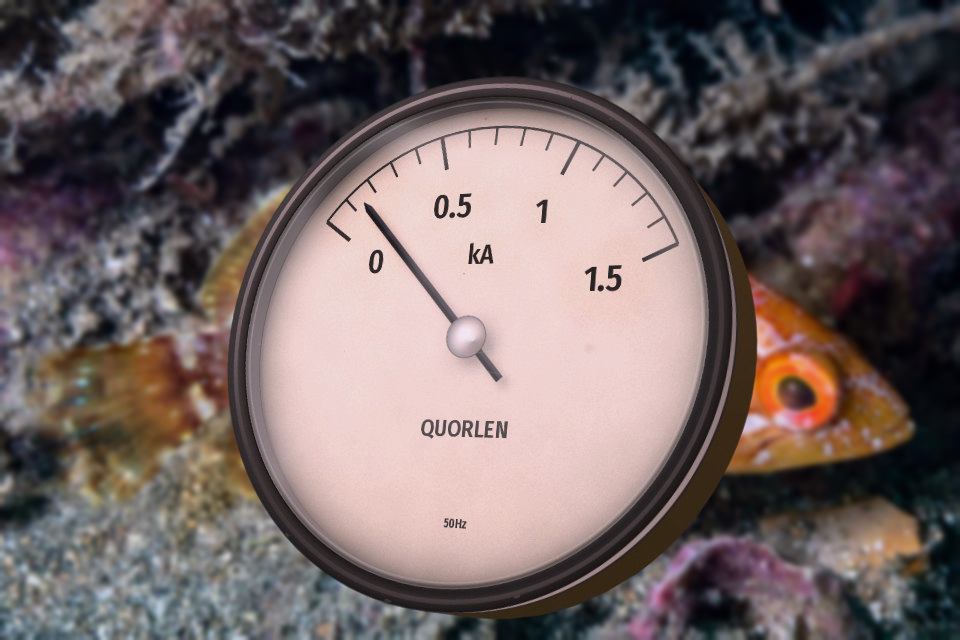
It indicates 0.15,kA
